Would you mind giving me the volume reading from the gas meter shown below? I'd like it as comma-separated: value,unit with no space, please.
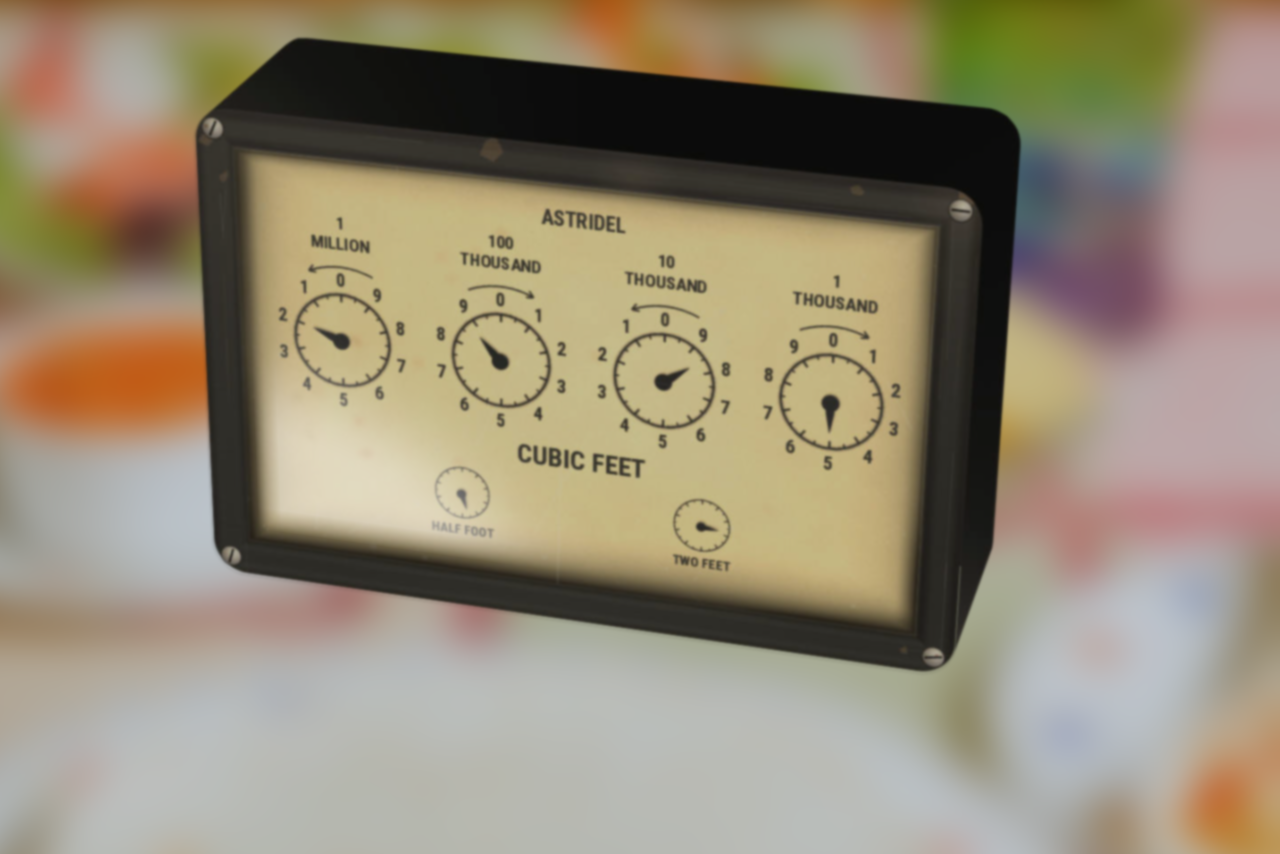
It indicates 188500,ft³
